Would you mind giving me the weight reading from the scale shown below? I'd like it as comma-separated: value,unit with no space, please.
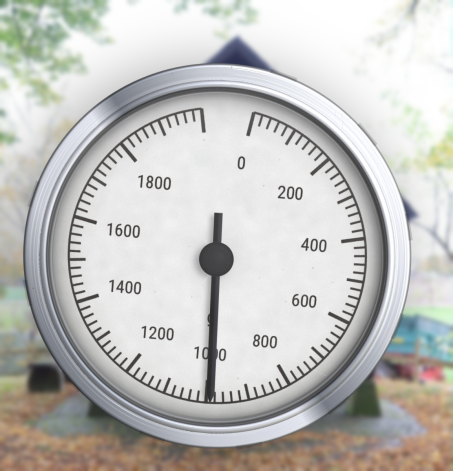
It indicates 990,g
